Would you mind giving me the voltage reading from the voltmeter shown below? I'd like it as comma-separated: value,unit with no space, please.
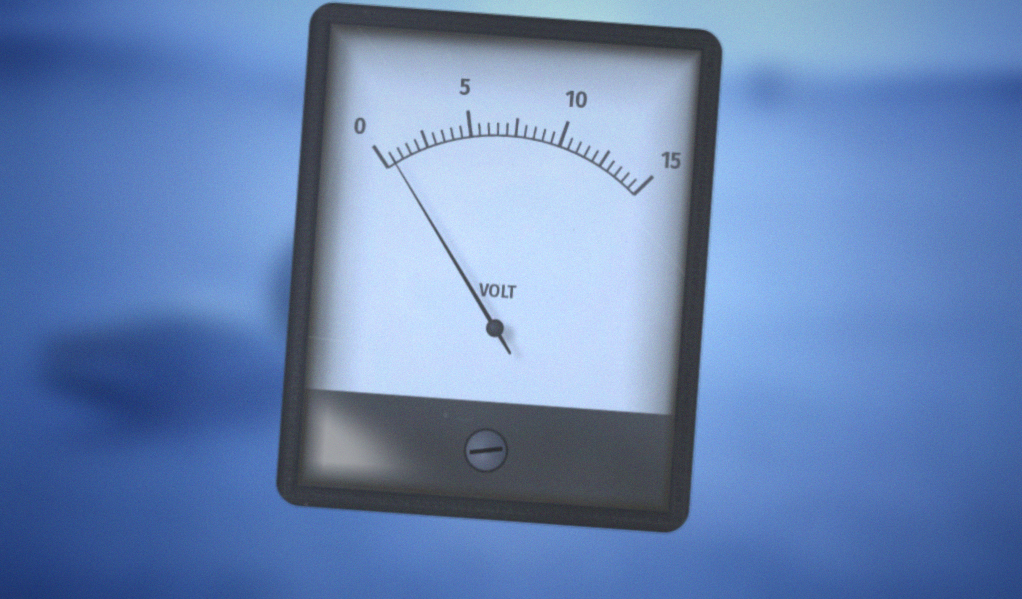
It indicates 0.5,V
